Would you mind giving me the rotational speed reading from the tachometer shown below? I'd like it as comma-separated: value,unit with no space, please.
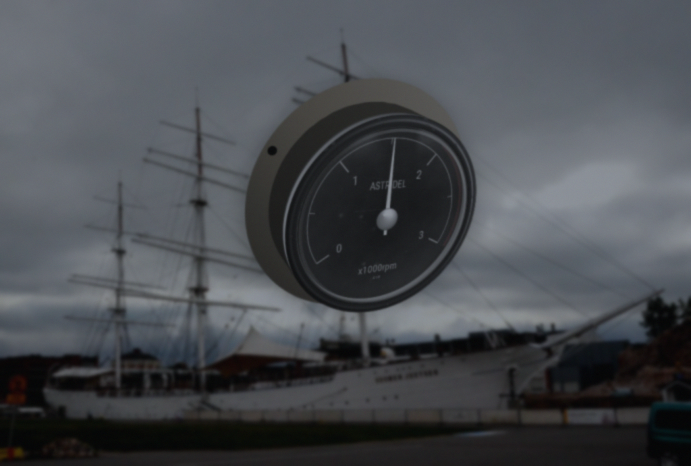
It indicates 1500,rpm
